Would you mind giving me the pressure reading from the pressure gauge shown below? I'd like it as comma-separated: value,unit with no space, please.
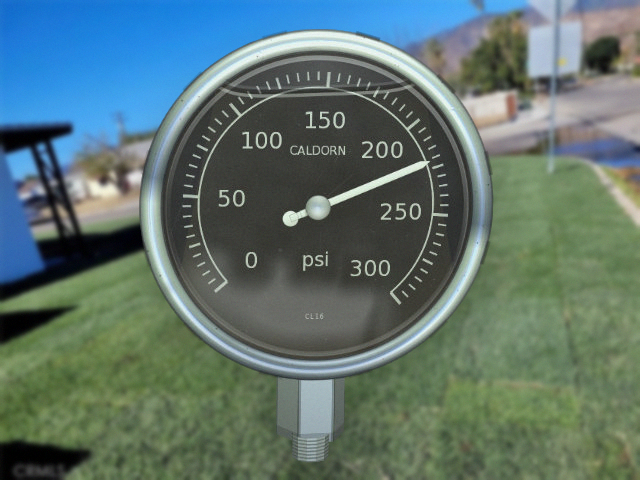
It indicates 220,psi
